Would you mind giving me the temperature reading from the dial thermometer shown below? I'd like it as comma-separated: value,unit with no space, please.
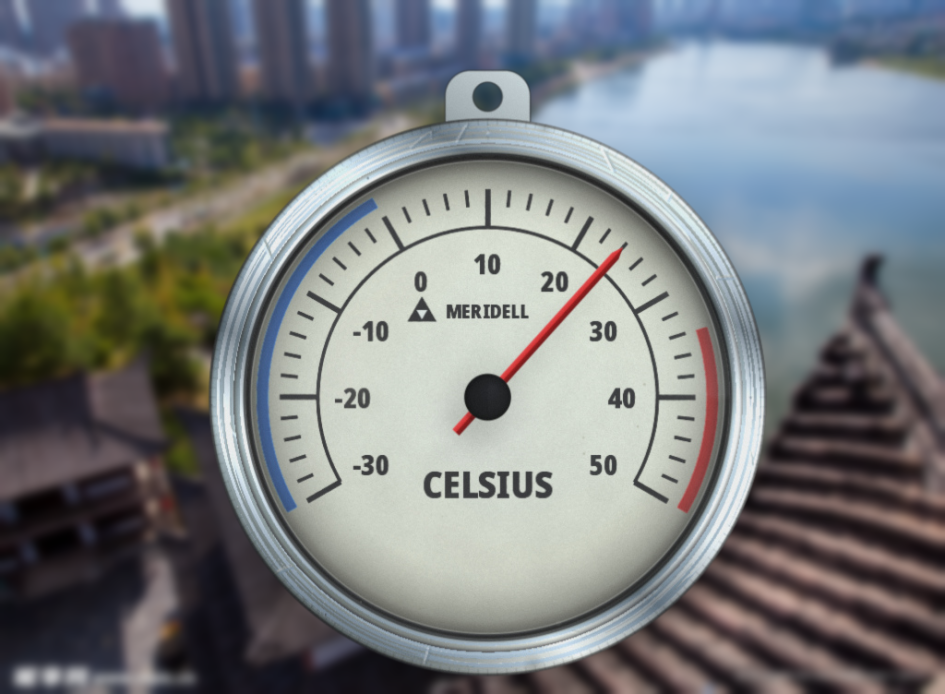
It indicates 24,°C
